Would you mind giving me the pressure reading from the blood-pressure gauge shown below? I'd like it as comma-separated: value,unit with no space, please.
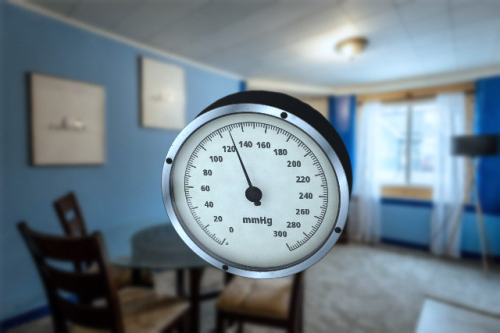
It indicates 130,mmHg
